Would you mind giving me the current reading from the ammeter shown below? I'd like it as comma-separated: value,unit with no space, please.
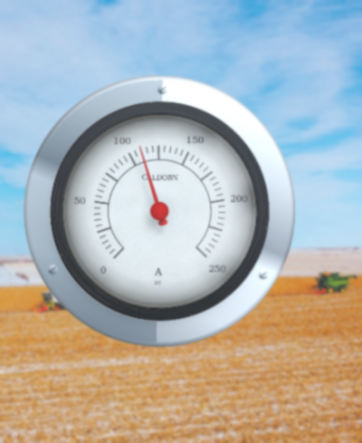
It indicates 110,A
